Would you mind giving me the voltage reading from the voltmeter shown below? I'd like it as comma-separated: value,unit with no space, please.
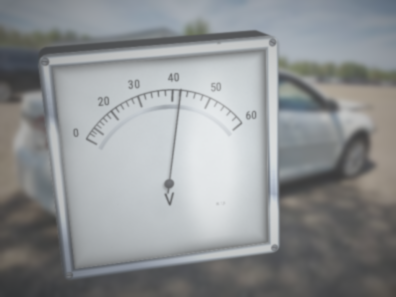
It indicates 42,V
